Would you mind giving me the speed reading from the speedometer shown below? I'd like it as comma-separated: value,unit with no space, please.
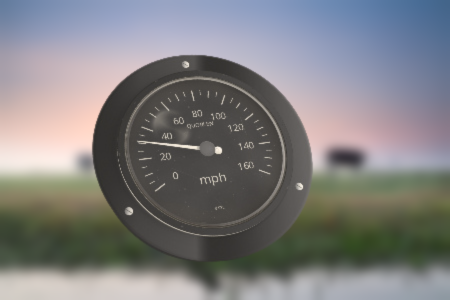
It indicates 30,mph
